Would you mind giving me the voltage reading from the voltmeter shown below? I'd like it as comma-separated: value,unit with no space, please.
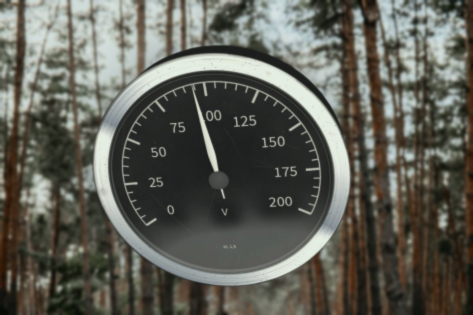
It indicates 95,V
